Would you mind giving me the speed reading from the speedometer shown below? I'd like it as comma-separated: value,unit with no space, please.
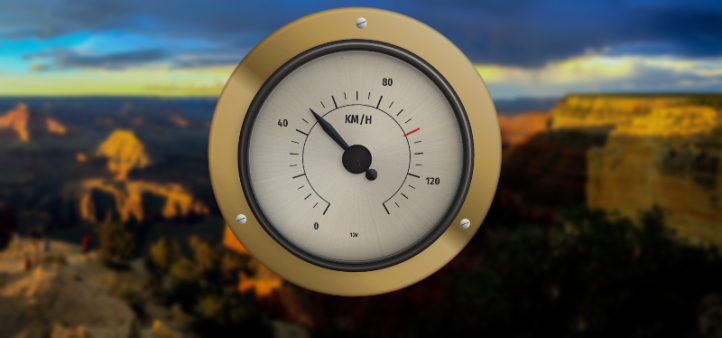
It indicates 50,km/h
